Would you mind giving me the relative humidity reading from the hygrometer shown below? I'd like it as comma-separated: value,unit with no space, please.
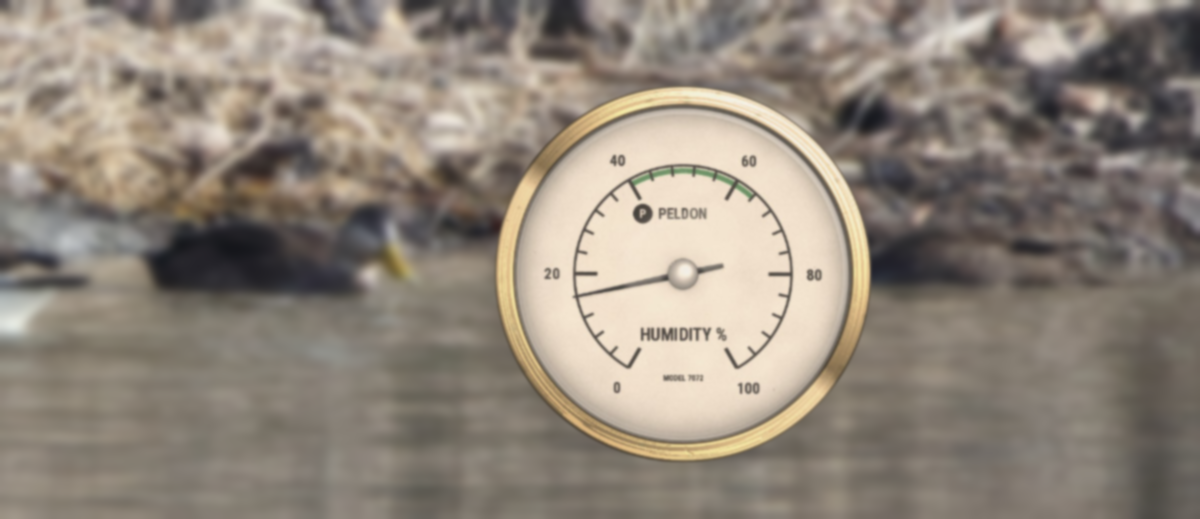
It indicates 16,%
